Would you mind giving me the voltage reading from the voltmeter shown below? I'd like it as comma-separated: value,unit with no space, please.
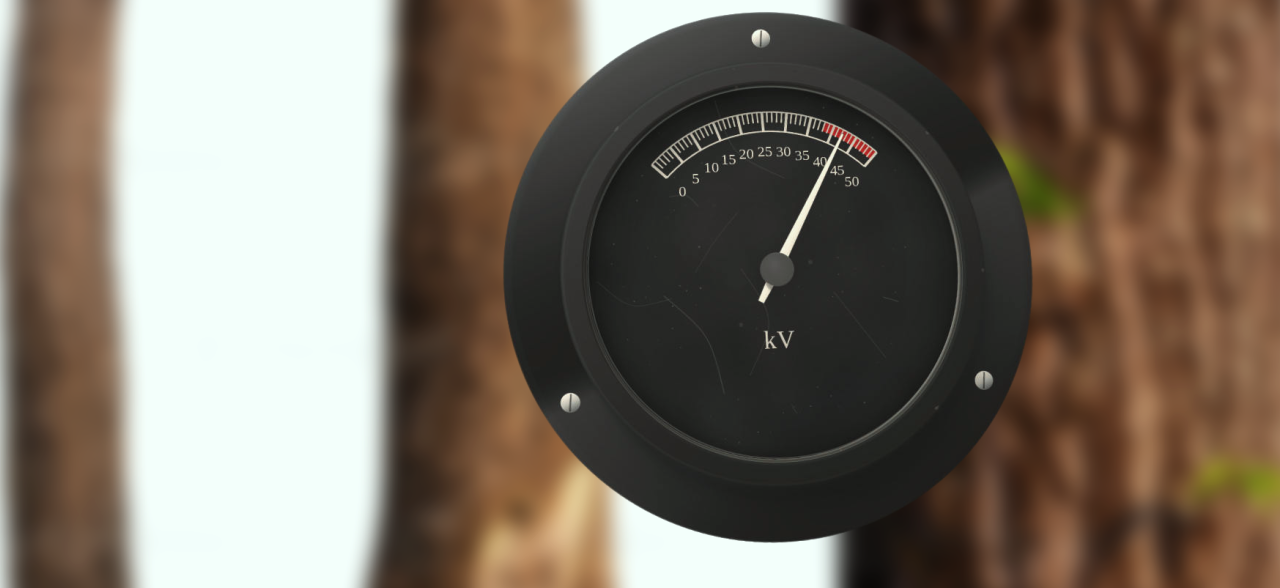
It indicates 42,kV
